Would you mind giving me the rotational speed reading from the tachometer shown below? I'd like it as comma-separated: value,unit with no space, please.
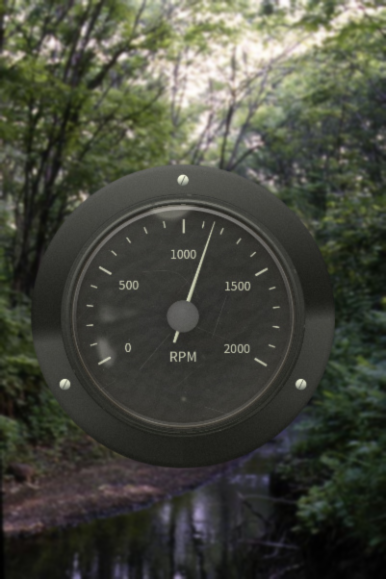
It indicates 1150,rpm
